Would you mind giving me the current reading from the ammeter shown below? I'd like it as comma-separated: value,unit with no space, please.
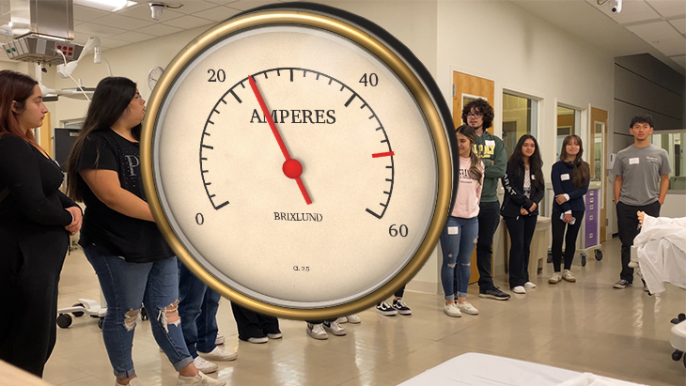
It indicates 24,A
